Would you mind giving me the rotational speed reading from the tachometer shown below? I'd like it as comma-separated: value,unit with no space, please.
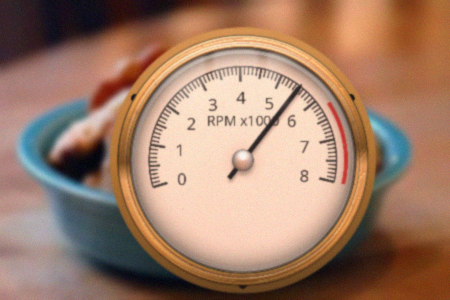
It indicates 5500,rpm
